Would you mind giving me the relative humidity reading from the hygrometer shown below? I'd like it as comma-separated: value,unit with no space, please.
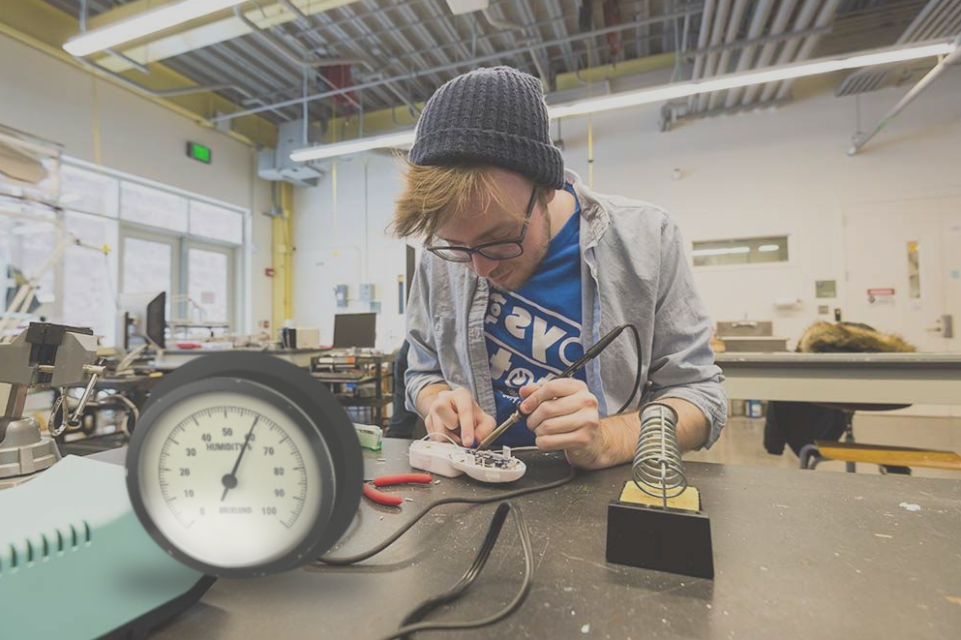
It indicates 60,%
